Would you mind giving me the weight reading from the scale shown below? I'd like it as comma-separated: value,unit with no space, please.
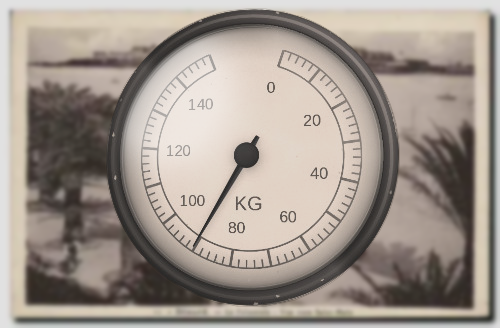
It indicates 90,kg
